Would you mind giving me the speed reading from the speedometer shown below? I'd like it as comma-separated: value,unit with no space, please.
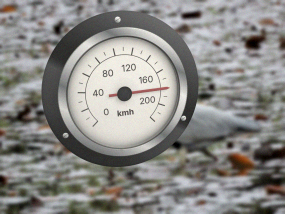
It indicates 180,km/h
